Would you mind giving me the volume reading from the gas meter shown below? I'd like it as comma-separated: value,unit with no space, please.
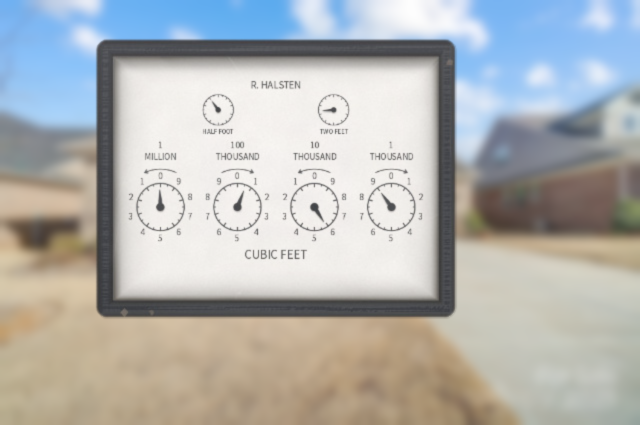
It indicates 5900,ft³
